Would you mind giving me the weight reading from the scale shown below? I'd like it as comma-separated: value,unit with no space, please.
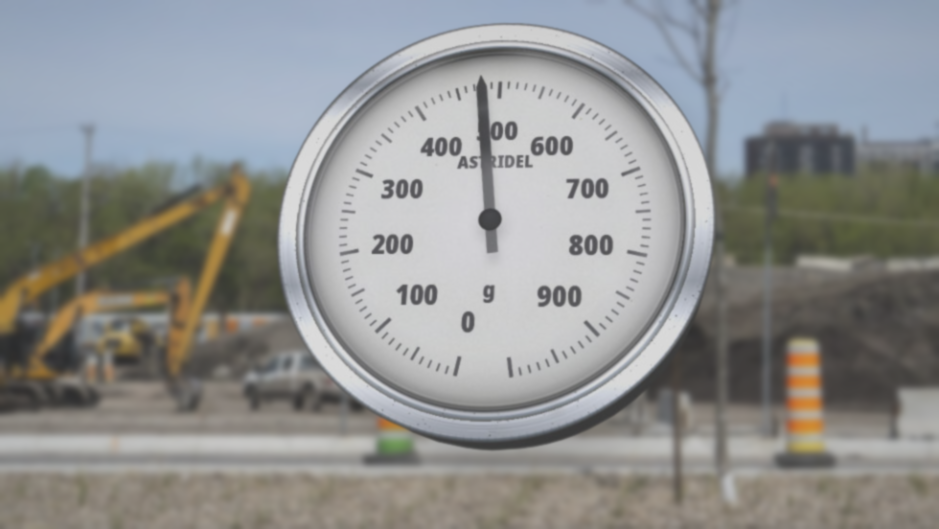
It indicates 480,g
